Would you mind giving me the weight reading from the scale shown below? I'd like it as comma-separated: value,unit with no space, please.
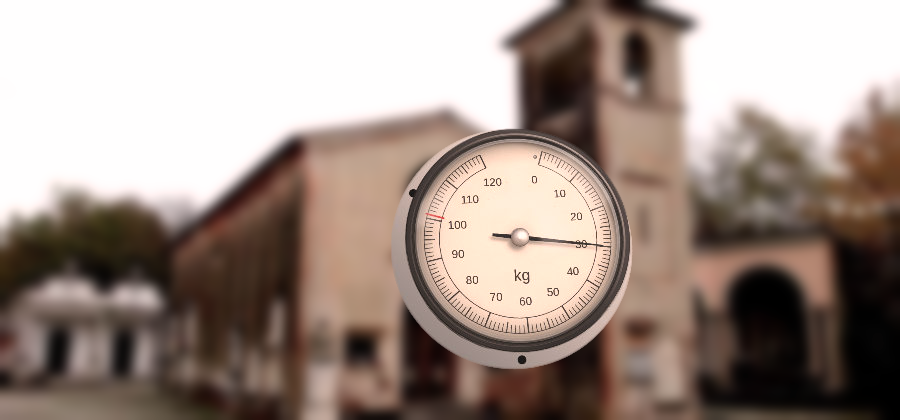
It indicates 30,kg
